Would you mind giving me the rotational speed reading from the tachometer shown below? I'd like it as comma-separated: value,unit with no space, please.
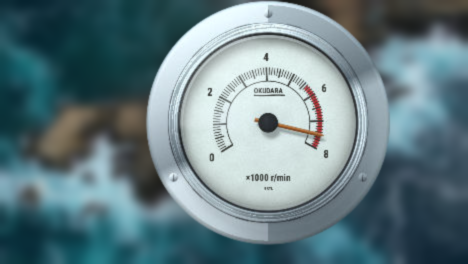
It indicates 7500,rpm
